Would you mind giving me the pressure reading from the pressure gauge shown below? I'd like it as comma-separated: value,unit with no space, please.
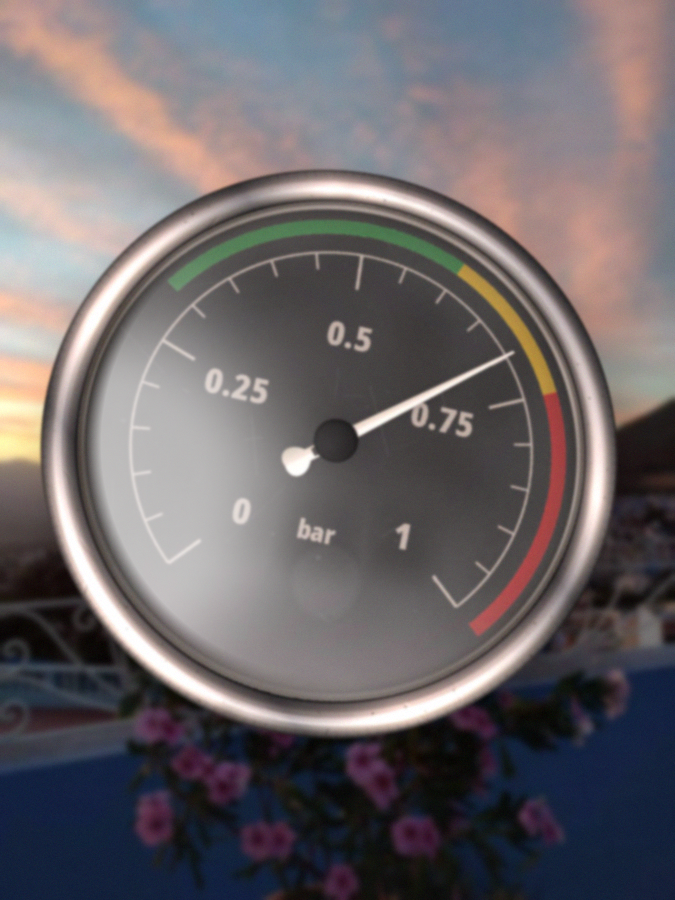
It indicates 0.7,bar
